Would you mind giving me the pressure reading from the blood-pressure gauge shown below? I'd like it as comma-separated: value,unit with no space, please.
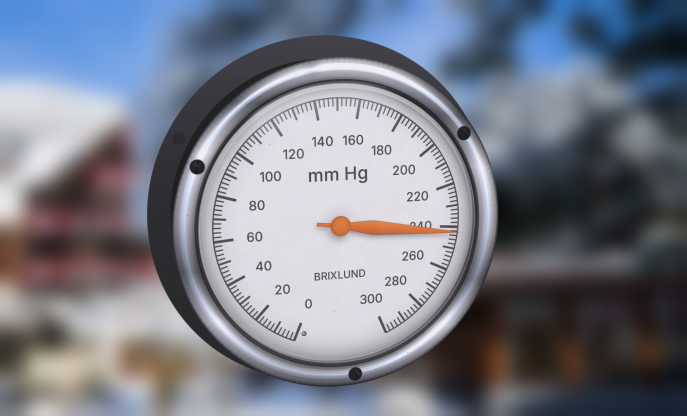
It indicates 242,mmHg
